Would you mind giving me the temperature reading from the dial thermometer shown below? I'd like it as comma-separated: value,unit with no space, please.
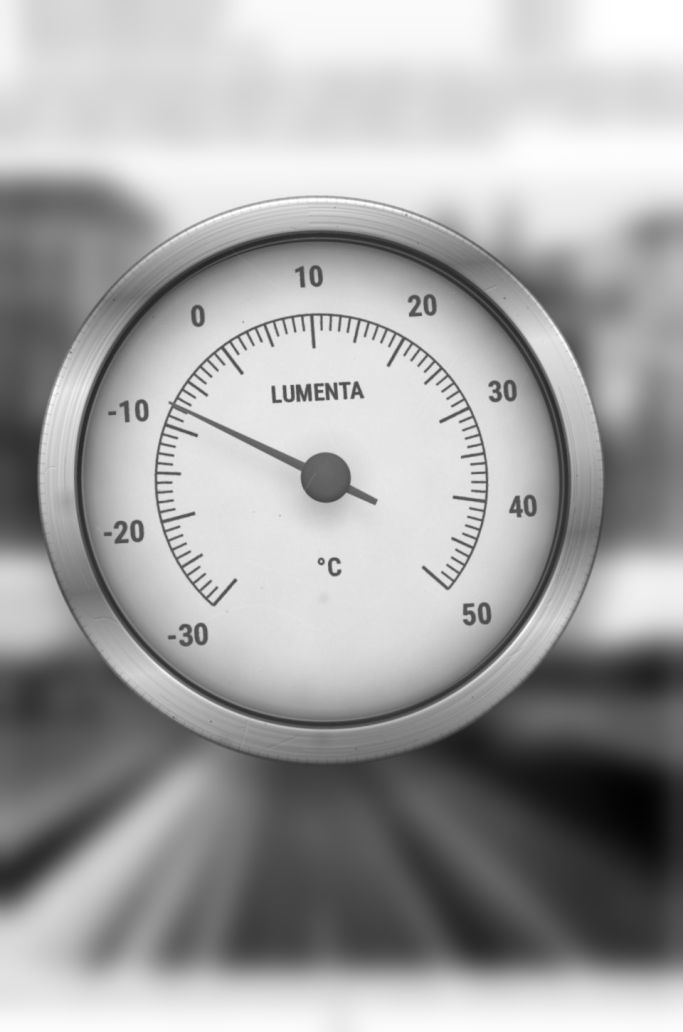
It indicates -8,°C
